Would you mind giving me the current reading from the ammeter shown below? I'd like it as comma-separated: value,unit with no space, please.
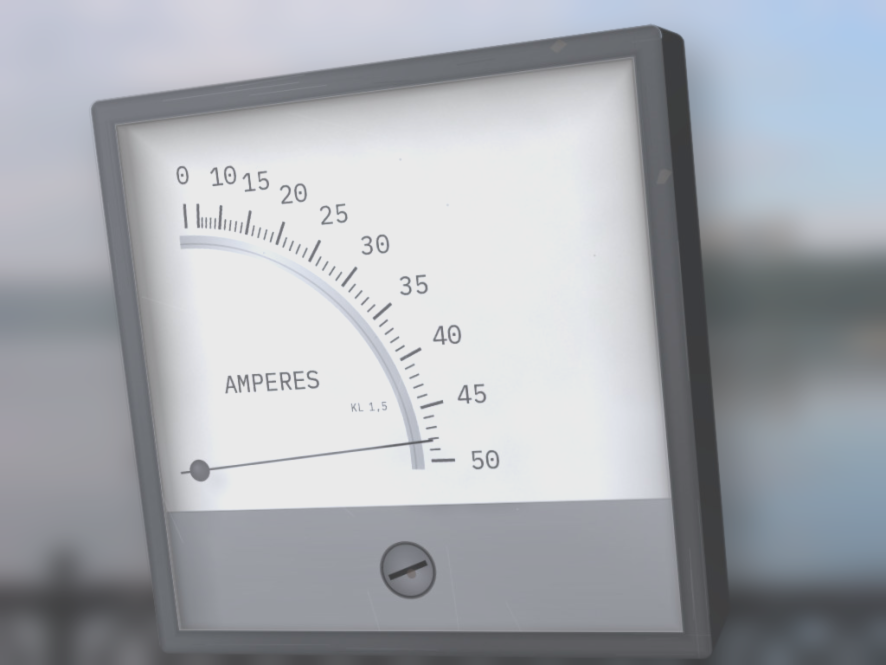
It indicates 48,A
